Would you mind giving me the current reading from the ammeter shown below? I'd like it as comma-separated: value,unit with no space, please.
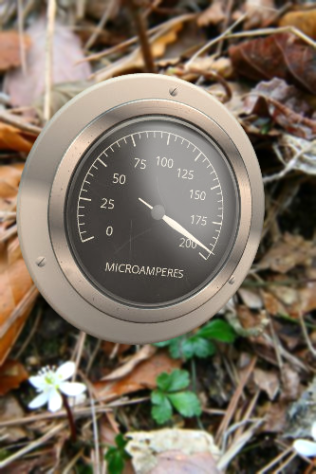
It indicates 195,µA
